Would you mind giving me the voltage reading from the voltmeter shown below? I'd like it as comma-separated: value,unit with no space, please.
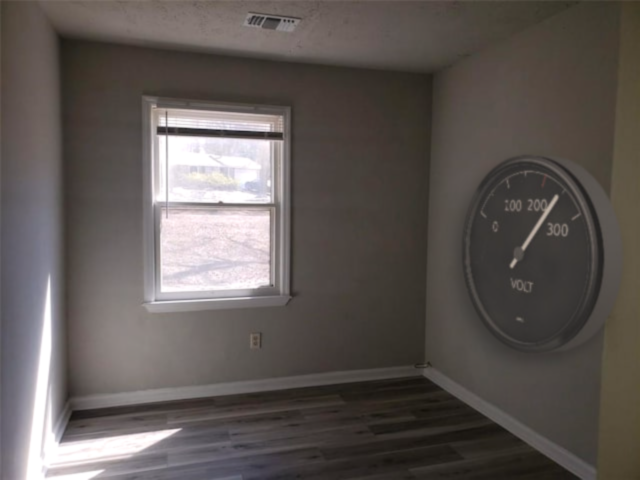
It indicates 250,V
